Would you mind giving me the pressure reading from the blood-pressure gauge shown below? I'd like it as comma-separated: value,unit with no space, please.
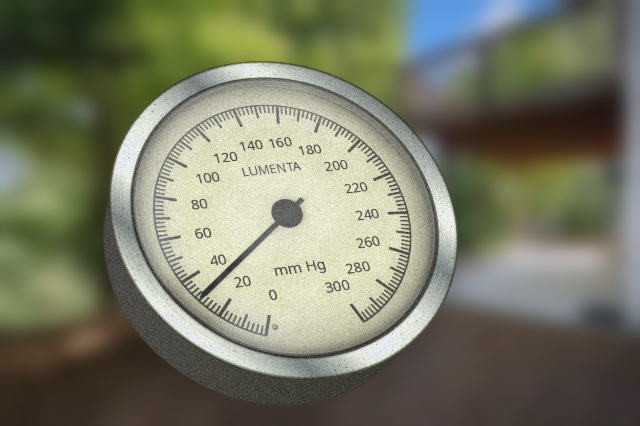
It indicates 30,mmHg
